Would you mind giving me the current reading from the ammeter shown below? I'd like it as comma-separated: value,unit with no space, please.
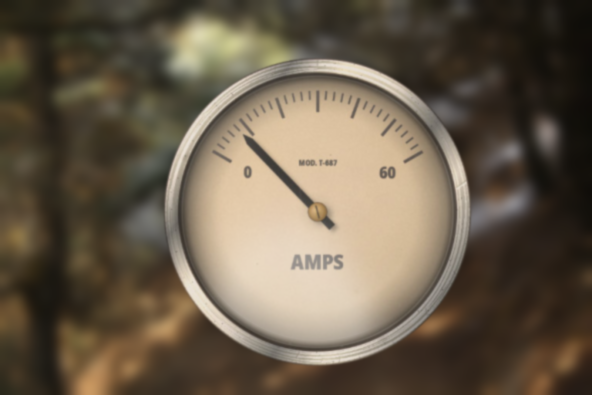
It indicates 8,A
